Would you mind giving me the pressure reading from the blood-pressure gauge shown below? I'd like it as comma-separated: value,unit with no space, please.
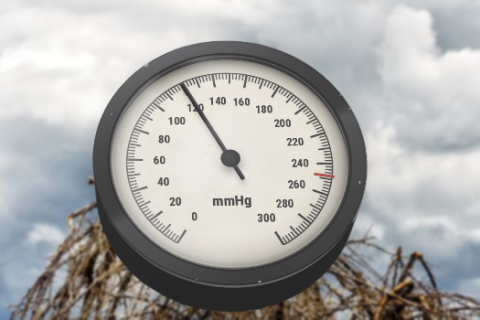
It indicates 120,mmHg
